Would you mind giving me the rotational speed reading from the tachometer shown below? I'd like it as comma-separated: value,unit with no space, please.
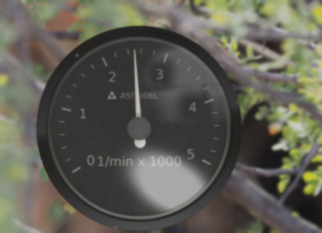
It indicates 2500,rpm
